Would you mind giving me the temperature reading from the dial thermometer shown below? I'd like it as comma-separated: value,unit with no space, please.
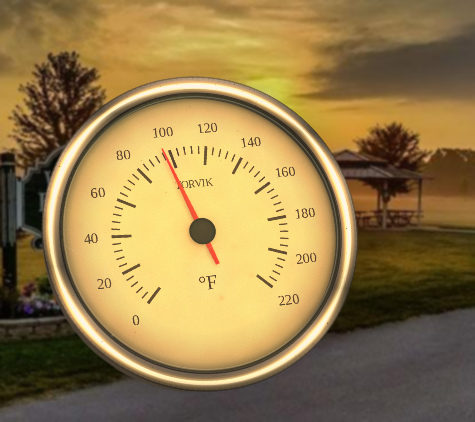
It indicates 96,°F
